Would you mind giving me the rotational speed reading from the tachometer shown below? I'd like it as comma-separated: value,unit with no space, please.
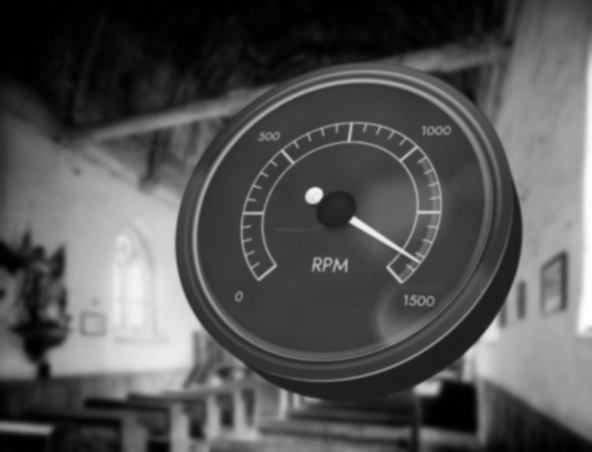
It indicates 1425,rpm
